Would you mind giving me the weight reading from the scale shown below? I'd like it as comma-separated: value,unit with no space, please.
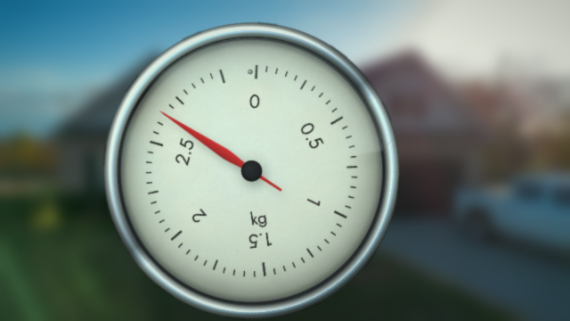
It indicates 2.65,kg
